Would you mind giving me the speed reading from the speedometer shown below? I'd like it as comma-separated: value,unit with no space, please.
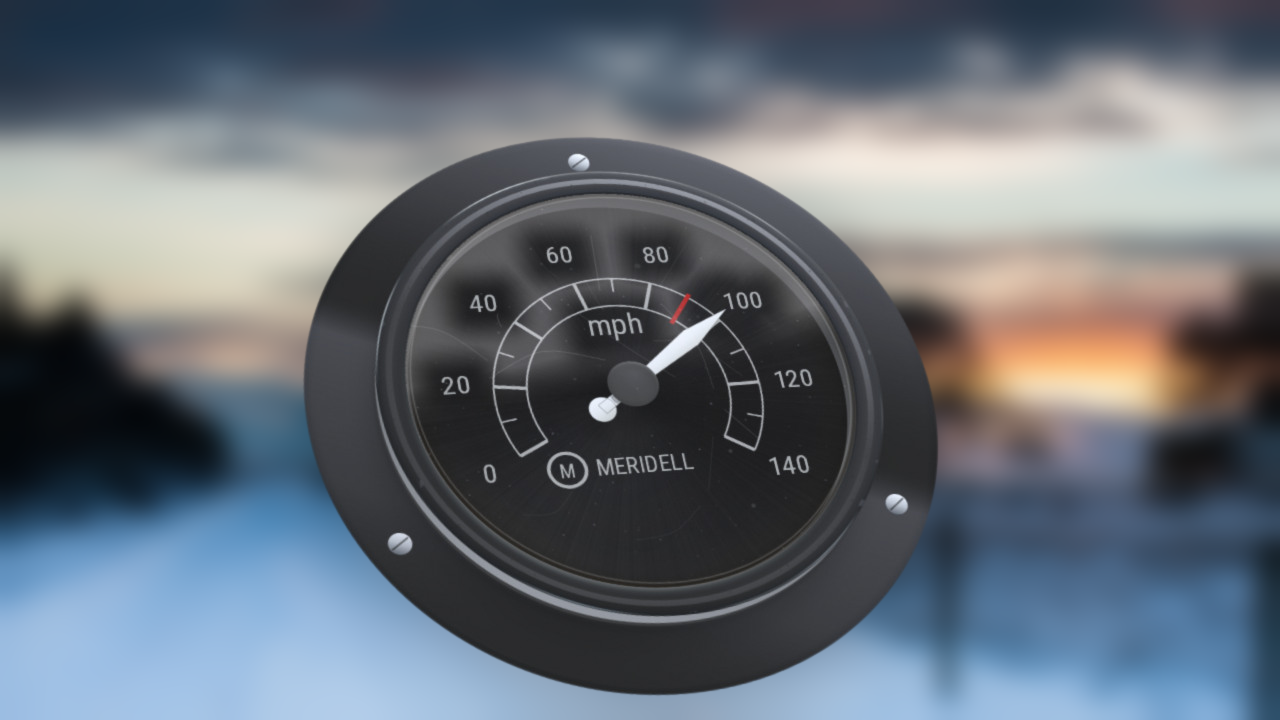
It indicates 100,mph
